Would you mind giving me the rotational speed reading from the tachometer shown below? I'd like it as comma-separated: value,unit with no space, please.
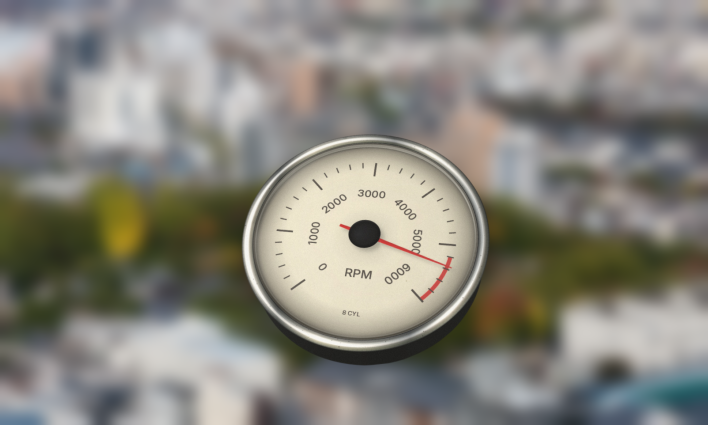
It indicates 5400,rpm
